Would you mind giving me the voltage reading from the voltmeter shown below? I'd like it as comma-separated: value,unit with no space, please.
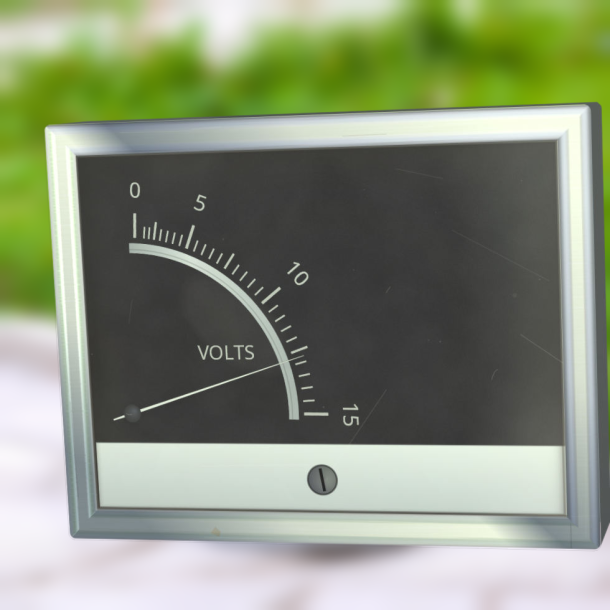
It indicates 12.75,V
